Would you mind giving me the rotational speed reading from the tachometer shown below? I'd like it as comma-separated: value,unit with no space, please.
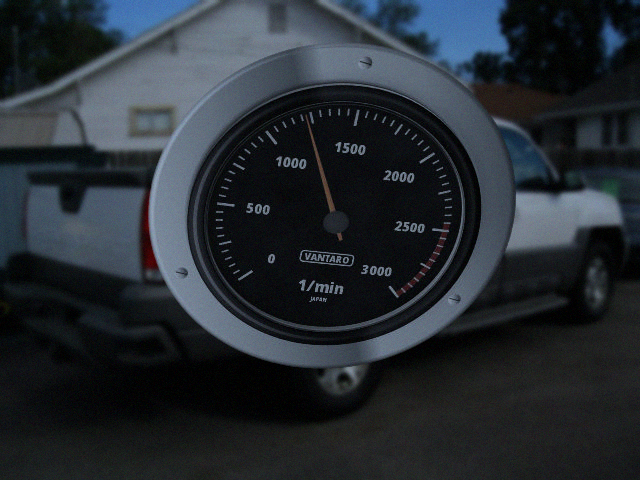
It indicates 1225,rpm
